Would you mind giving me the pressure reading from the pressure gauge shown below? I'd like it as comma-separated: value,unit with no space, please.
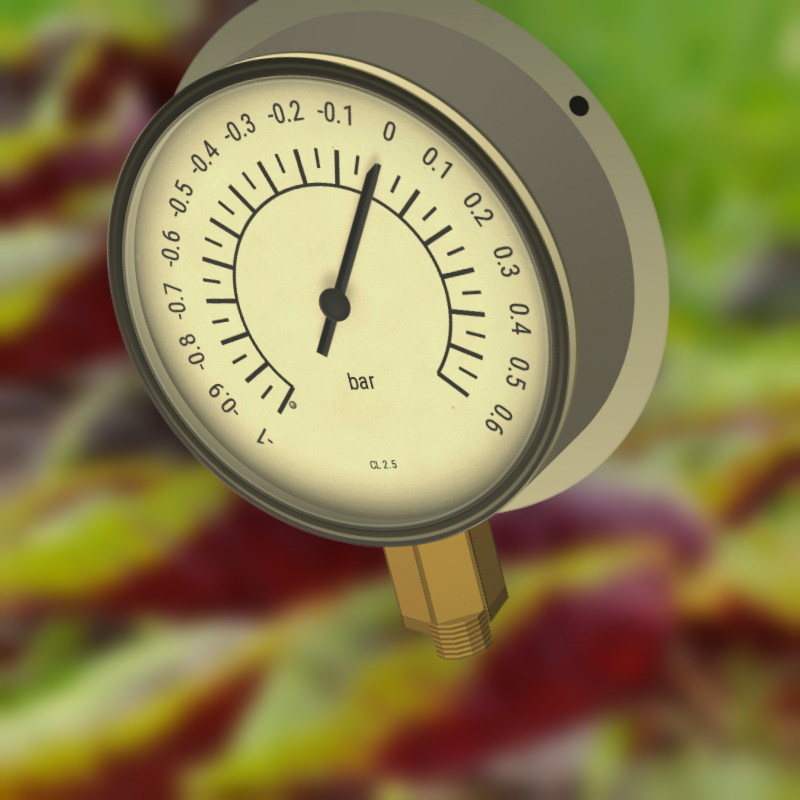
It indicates 0,bar
